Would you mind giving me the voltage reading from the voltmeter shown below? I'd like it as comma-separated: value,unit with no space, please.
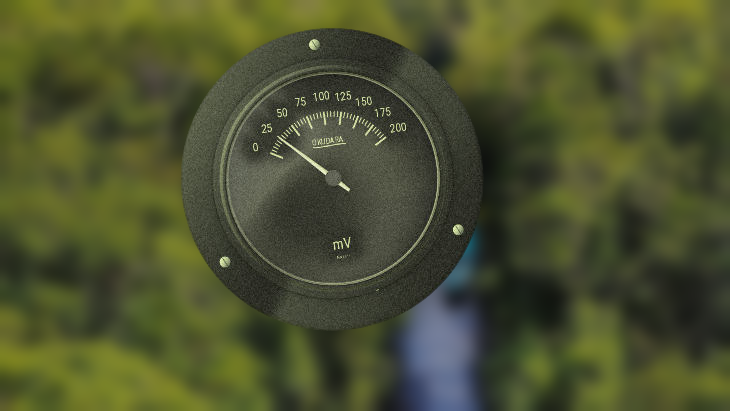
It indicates 25,mV
